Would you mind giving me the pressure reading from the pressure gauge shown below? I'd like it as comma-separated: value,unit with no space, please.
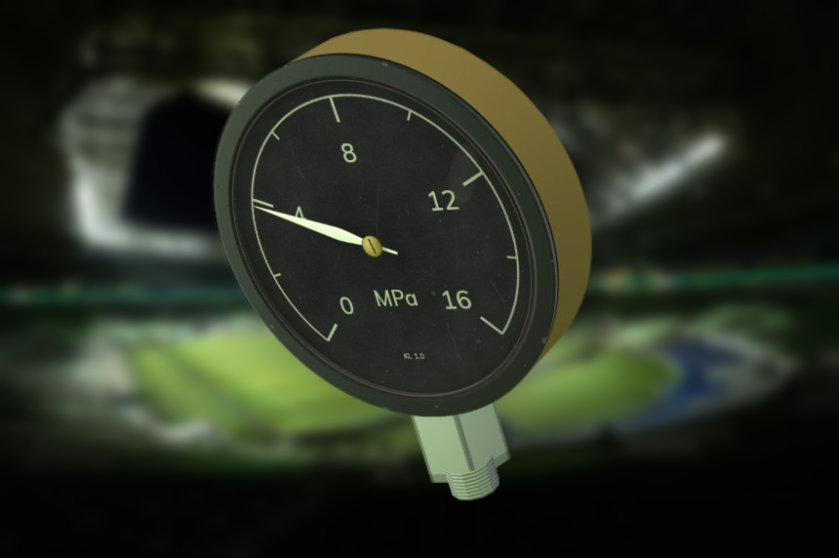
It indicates 4,MPa
